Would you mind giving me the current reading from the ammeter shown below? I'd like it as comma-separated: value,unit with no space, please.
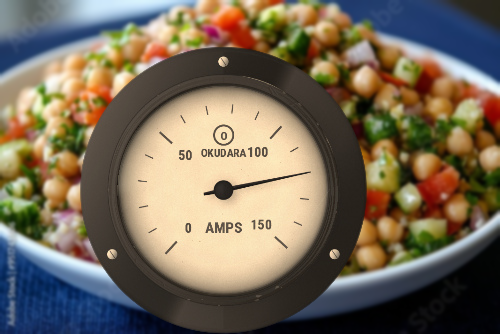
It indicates 120,A
